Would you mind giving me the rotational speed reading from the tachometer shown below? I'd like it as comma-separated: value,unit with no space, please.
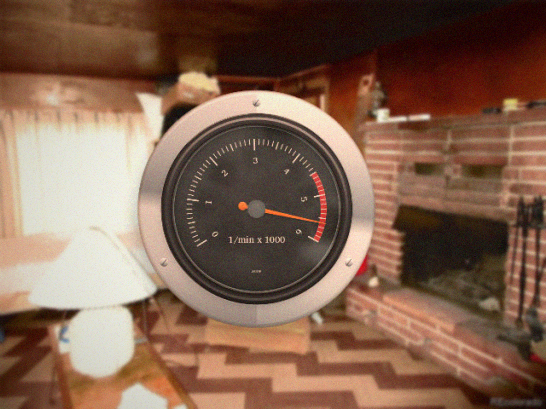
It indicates 5600,rpm
